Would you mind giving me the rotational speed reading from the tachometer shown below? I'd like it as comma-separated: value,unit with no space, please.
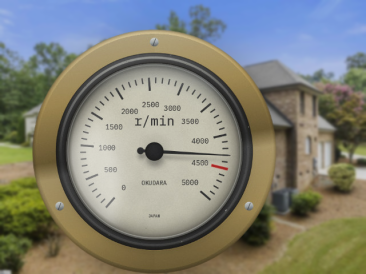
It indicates 4300,rpm
